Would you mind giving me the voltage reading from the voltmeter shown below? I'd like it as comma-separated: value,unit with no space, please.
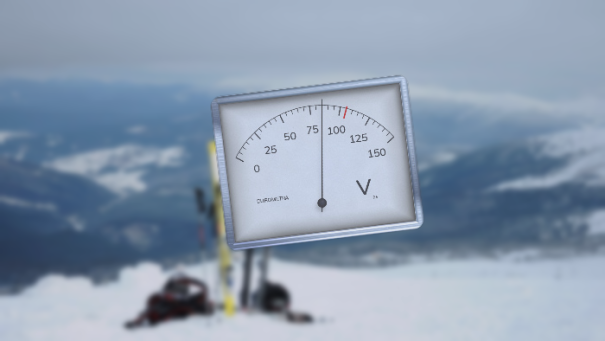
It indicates 85,V
